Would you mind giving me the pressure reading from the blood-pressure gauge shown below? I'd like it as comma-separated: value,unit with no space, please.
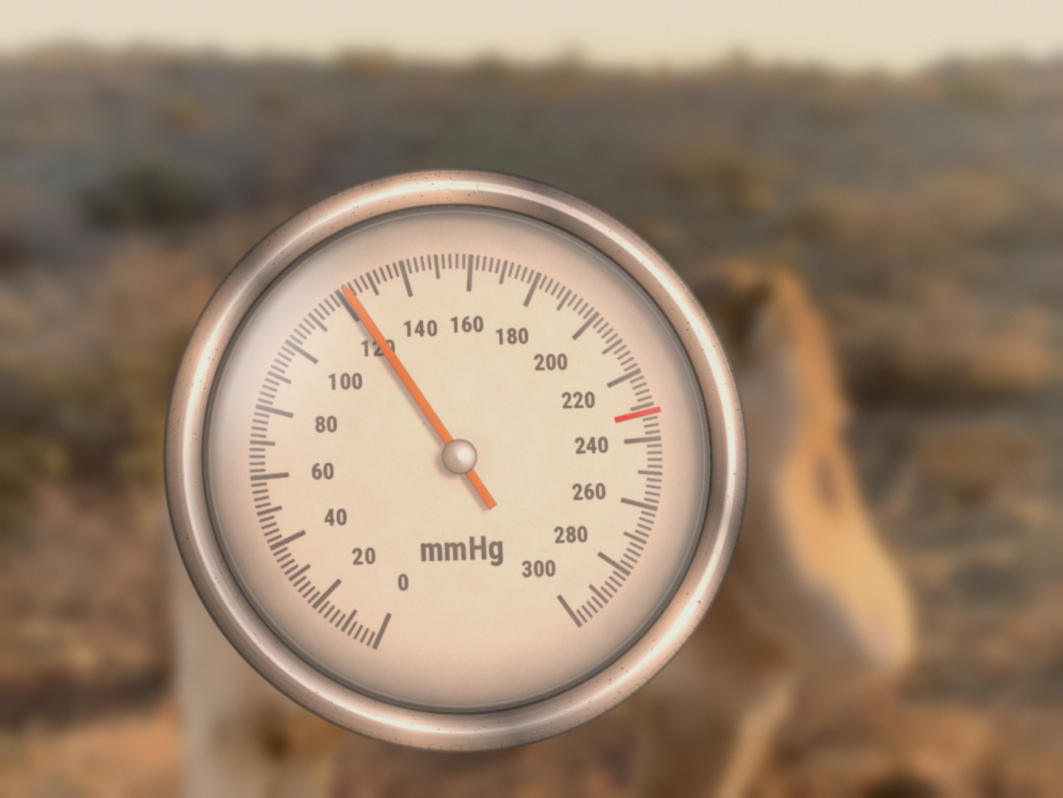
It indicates 122,mmHg
